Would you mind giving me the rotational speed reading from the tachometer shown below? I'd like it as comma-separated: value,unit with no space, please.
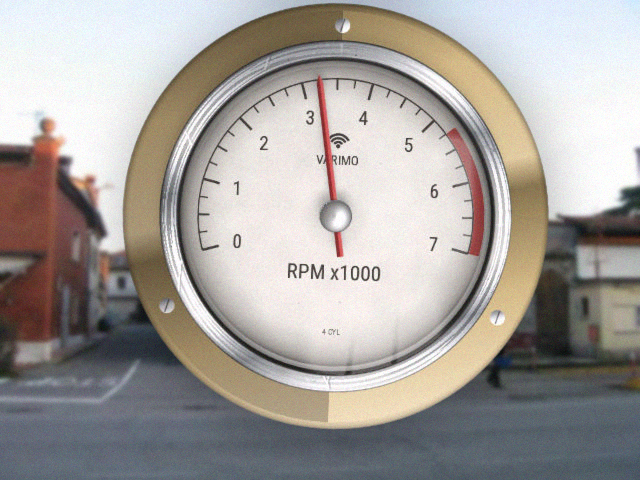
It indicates 3250,rpm
